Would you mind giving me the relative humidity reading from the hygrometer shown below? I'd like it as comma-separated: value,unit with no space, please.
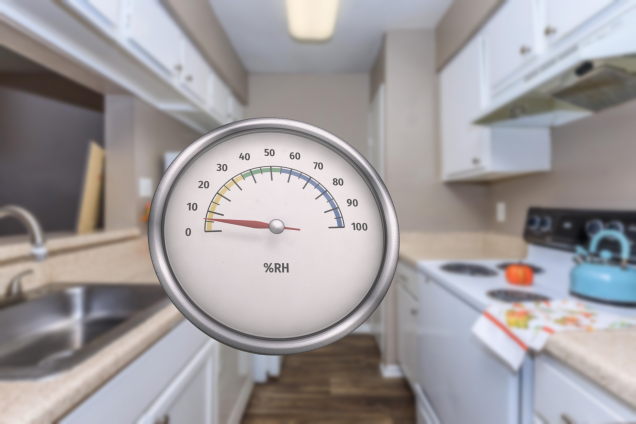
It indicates 5,%
